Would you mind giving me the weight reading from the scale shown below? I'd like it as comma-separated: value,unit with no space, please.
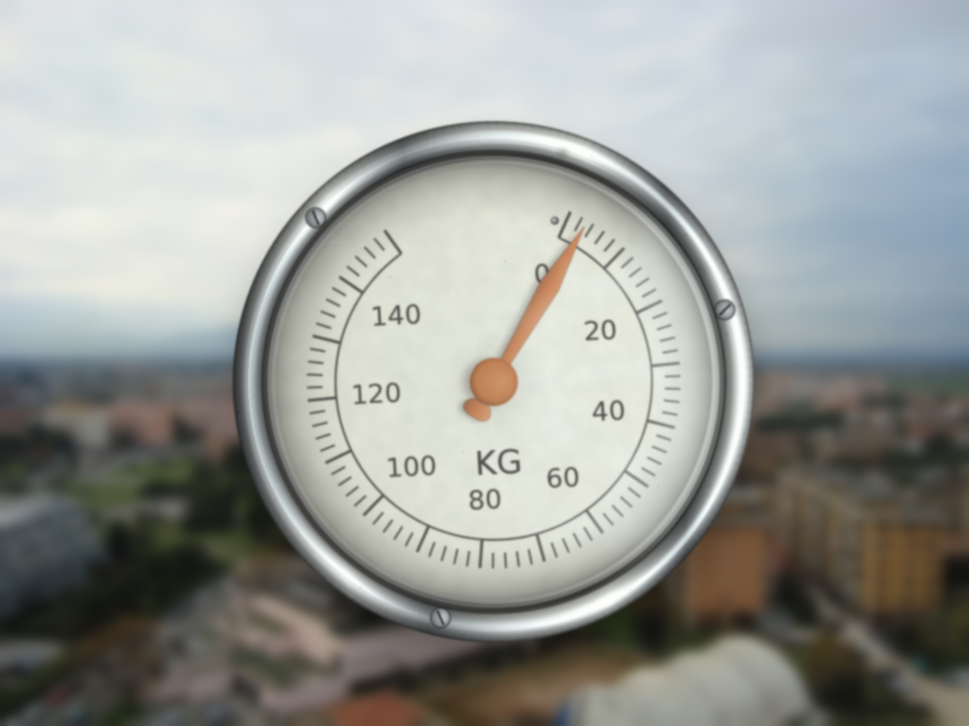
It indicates 3,kg
